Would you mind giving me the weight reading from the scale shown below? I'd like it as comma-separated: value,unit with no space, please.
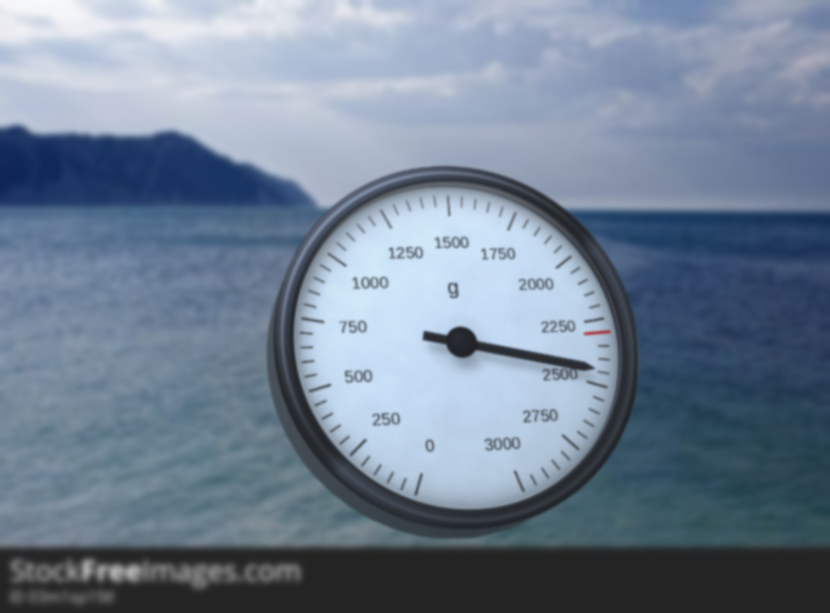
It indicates 2450,g
